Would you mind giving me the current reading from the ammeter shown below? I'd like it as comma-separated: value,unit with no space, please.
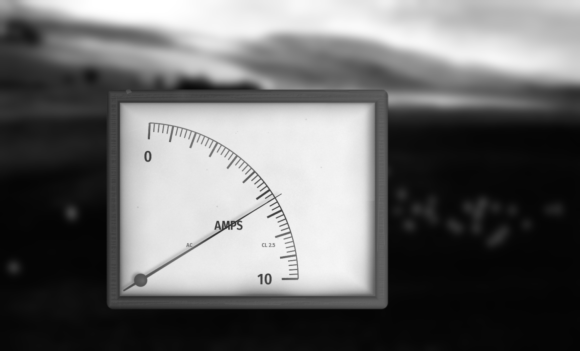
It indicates 6.4,A
